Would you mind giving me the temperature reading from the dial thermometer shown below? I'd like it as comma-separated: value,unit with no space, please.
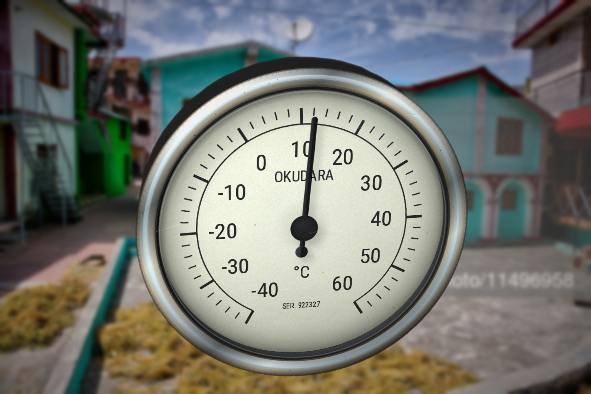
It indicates 12,°C
